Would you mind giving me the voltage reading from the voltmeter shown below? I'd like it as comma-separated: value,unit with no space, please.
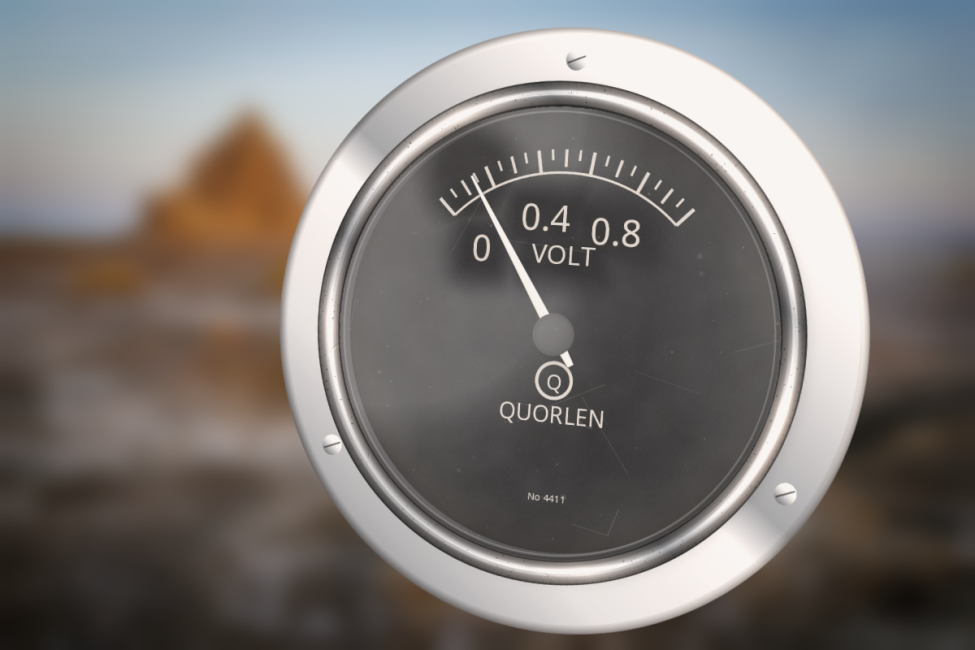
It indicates 0.15,V
